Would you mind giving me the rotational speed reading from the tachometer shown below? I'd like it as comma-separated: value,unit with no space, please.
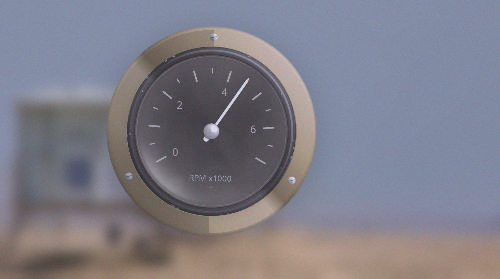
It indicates 4500,rpm
